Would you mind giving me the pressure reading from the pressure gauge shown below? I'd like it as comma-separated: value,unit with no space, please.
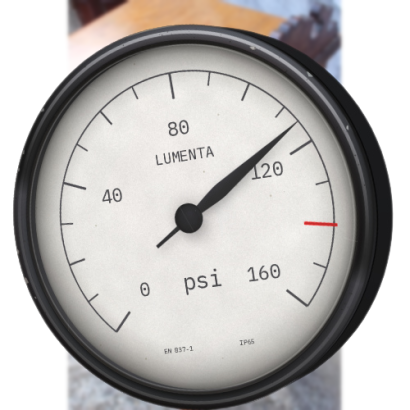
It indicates 115,psi
